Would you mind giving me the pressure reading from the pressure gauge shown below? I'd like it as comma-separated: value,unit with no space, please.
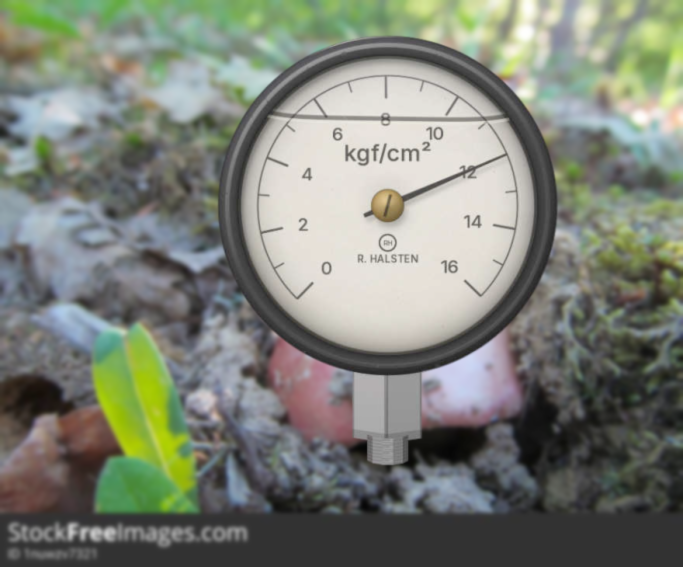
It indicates 12,kg/cm²
